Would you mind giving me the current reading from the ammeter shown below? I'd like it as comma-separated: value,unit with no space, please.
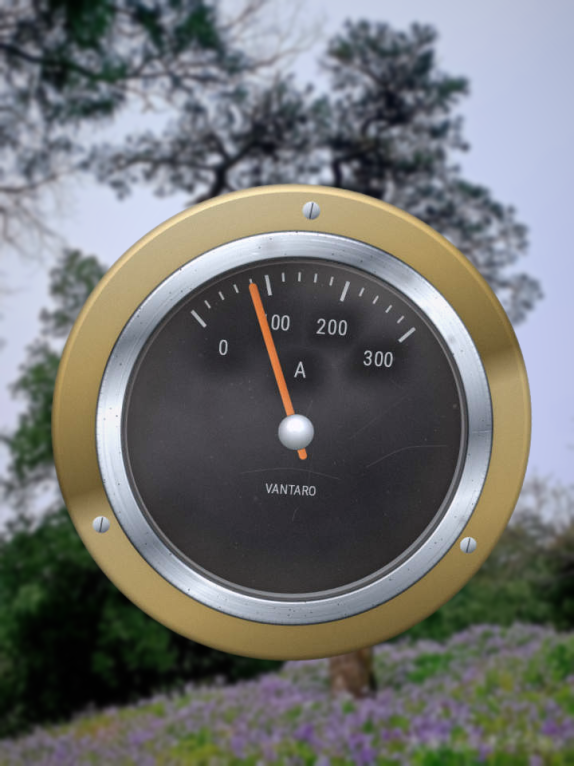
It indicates 80,A
